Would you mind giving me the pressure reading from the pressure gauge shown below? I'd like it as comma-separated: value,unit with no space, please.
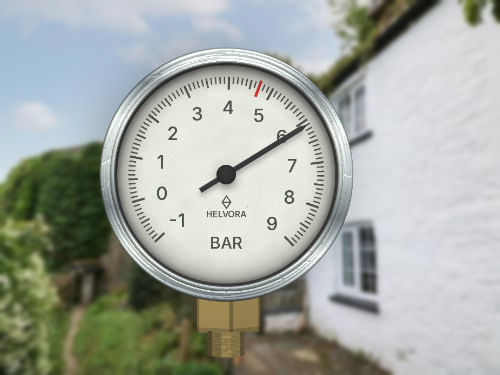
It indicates 6.1,bar
